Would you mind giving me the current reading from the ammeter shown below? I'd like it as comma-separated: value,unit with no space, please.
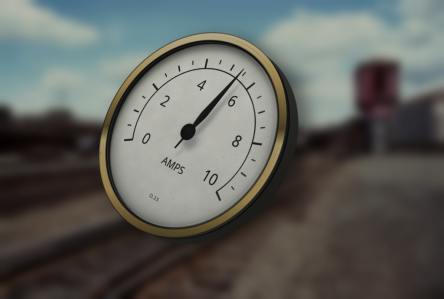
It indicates 5.5,A
